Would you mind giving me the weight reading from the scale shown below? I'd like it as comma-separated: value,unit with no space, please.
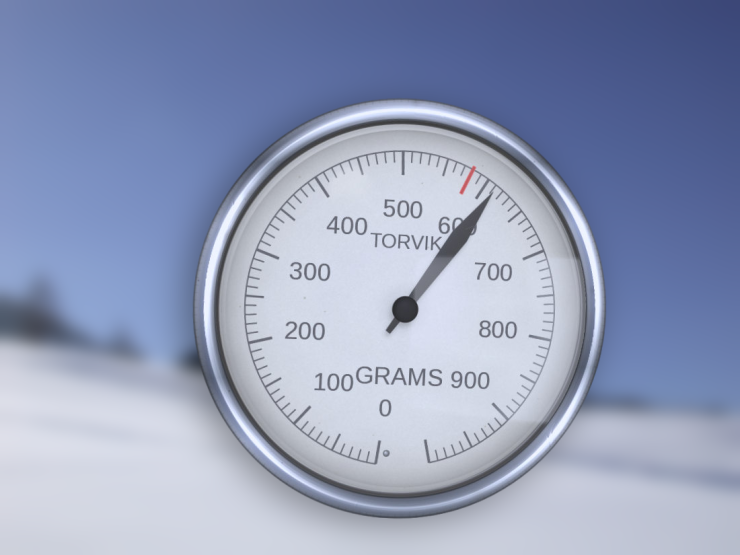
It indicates 610,g
